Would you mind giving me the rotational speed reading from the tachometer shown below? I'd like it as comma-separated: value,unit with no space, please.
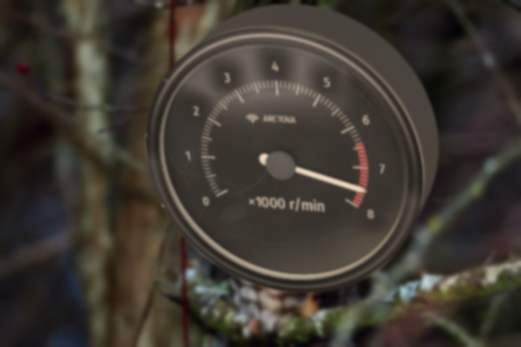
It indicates 7500,rpm
